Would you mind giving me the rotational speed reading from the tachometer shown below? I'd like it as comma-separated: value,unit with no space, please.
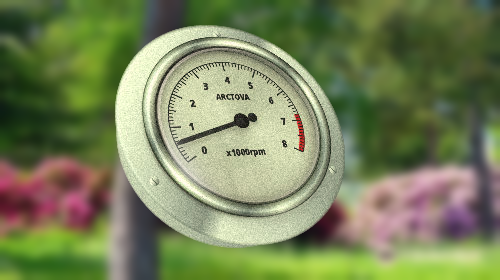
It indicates 500,rpm
